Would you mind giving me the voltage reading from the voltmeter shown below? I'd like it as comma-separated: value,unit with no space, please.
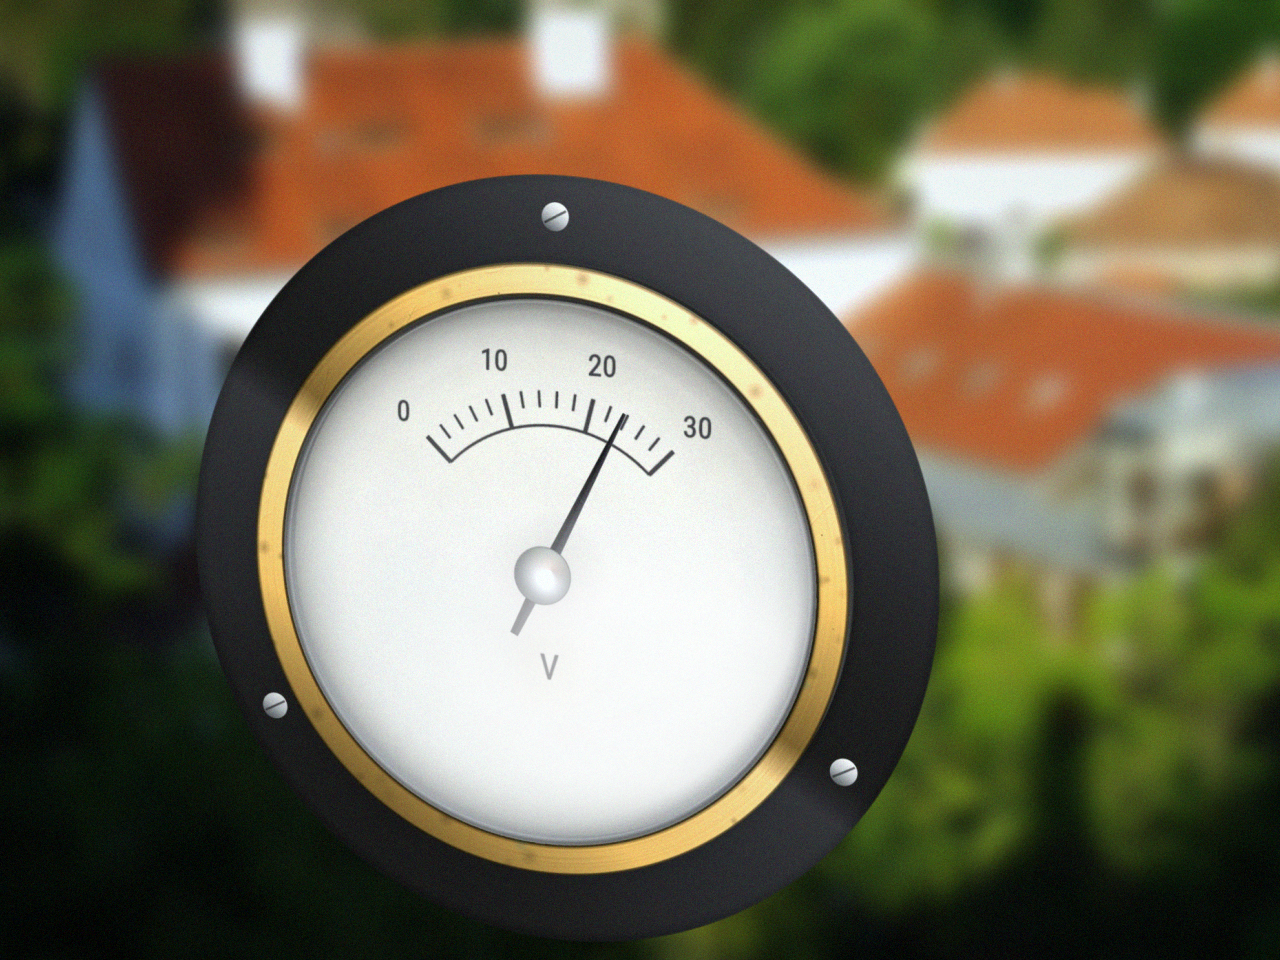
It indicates 24,V
